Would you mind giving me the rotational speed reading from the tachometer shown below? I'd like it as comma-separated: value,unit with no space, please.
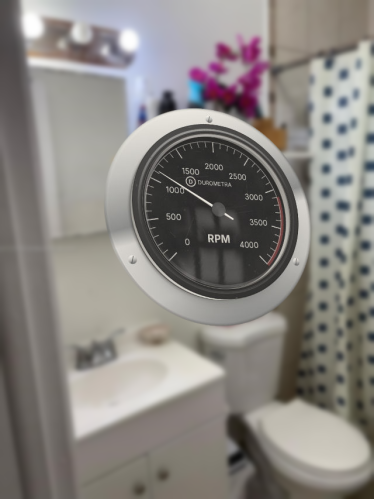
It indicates 1100,rpm
